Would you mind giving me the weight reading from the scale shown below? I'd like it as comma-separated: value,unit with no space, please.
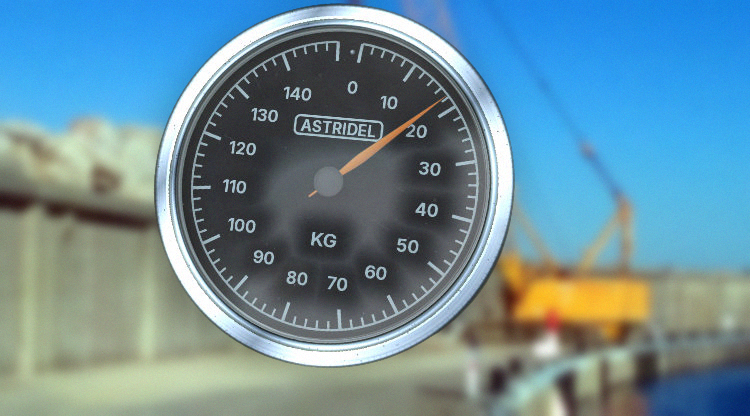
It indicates 18,kg
